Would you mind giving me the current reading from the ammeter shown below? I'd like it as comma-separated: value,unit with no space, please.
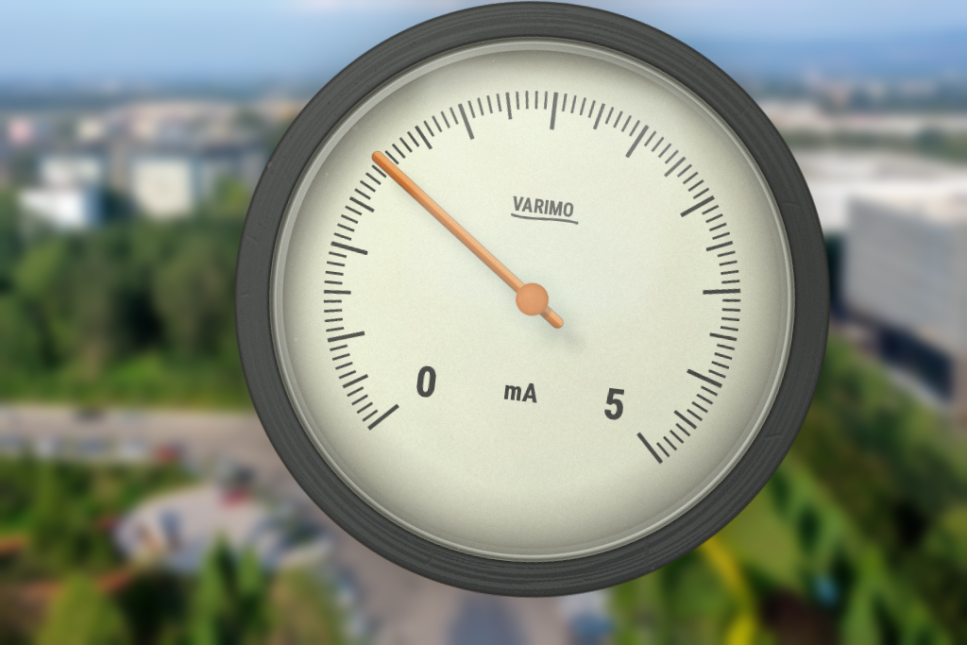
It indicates 1.5,mA
